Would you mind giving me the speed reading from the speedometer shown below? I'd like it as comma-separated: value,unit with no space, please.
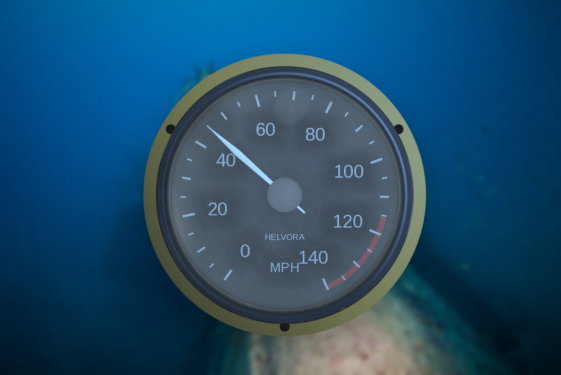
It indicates 45,mph
